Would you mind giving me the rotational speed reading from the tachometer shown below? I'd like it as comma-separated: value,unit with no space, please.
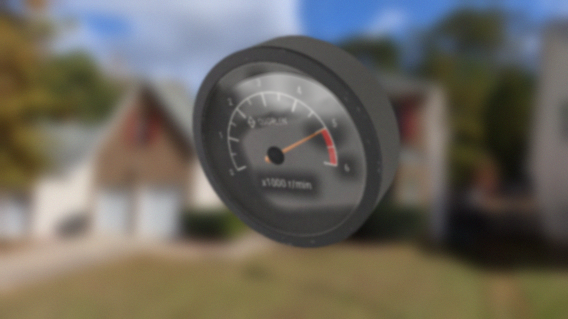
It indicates 5000,rpm
